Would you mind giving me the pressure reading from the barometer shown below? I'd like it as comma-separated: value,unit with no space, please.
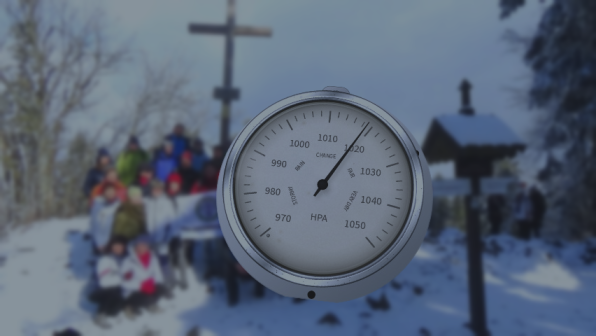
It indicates 1019,hPa
